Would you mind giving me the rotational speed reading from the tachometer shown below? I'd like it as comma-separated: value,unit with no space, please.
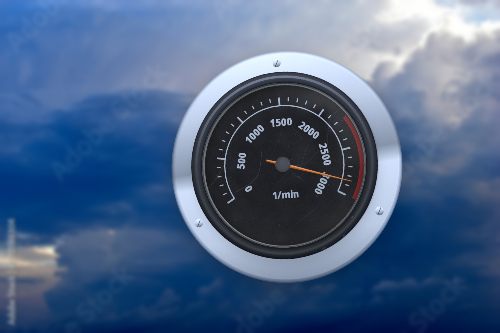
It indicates 2850,rpm
